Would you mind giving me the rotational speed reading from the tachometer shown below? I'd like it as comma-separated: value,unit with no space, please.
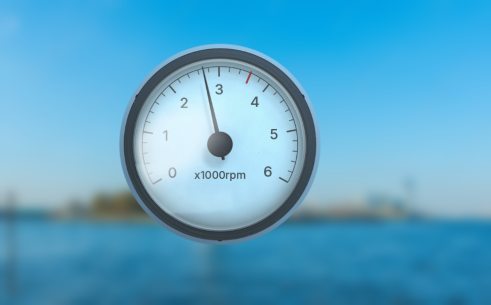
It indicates 2700,rpm
